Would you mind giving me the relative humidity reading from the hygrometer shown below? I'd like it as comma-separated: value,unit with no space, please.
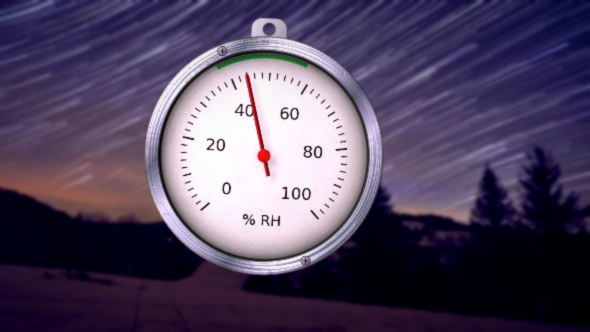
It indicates 44,%
